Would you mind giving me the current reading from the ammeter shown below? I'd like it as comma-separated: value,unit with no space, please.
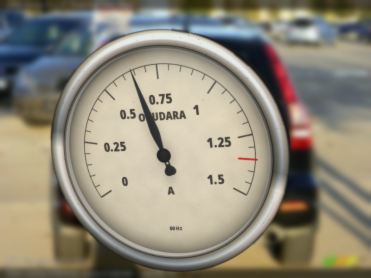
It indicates 0.65,A
